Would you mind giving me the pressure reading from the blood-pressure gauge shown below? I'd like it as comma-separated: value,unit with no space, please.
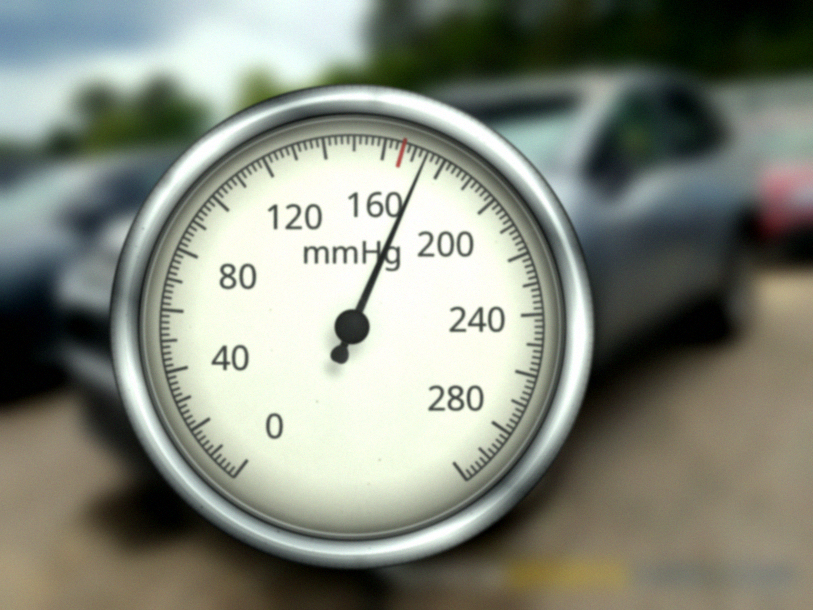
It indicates 174,mmHg
